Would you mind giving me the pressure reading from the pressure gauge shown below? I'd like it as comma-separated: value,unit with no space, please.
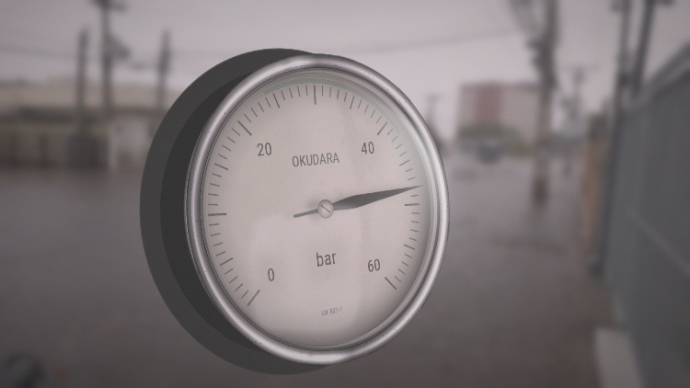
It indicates 48,bar
